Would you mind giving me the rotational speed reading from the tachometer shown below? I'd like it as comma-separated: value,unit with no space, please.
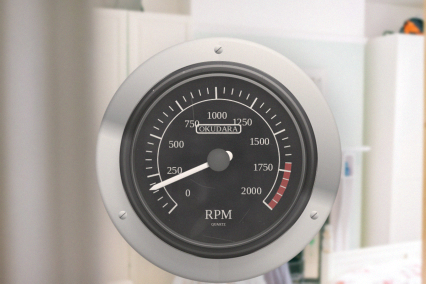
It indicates 175,rpm
